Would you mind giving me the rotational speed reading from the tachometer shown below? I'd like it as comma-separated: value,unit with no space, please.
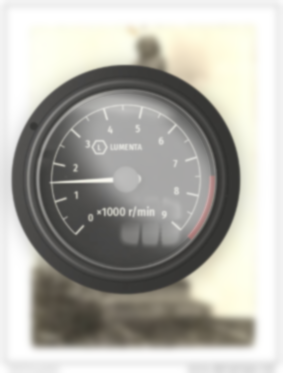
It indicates 1500,rpm
